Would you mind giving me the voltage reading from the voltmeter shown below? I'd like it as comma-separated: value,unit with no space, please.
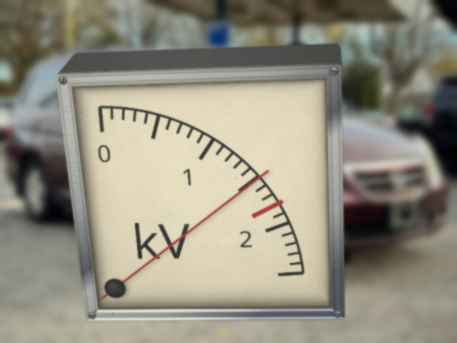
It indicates 1.5,kV
